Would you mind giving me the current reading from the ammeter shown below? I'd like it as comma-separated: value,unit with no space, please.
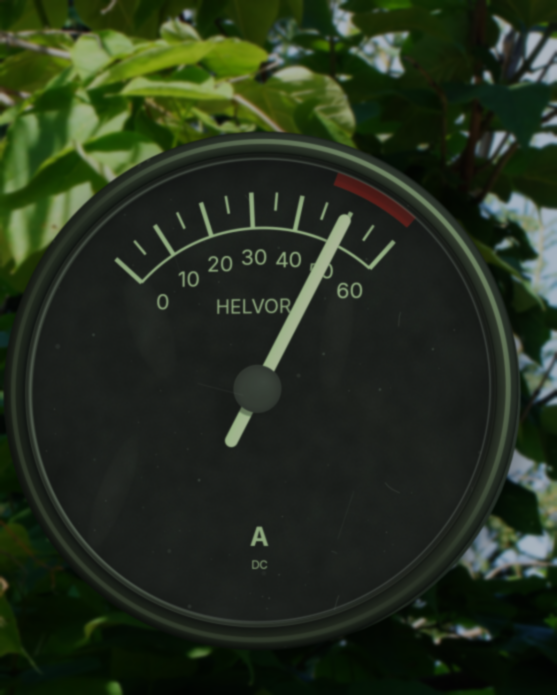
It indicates 50,A
